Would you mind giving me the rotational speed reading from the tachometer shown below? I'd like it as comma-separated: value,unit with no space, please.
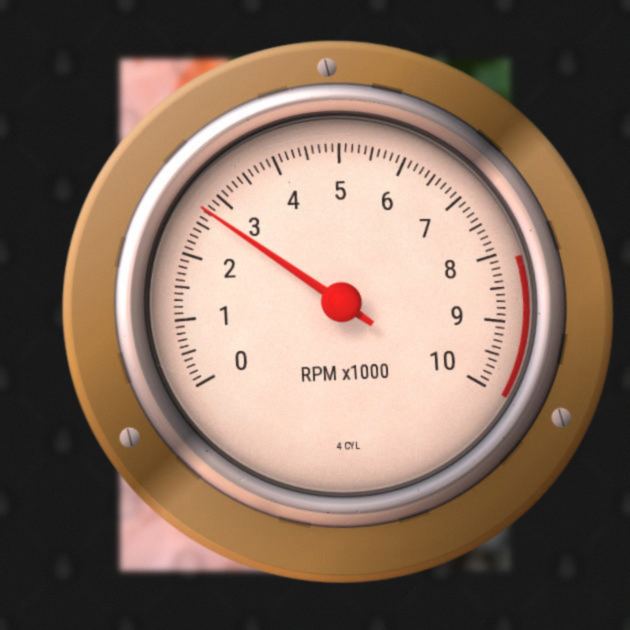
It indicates 2700,rpm
